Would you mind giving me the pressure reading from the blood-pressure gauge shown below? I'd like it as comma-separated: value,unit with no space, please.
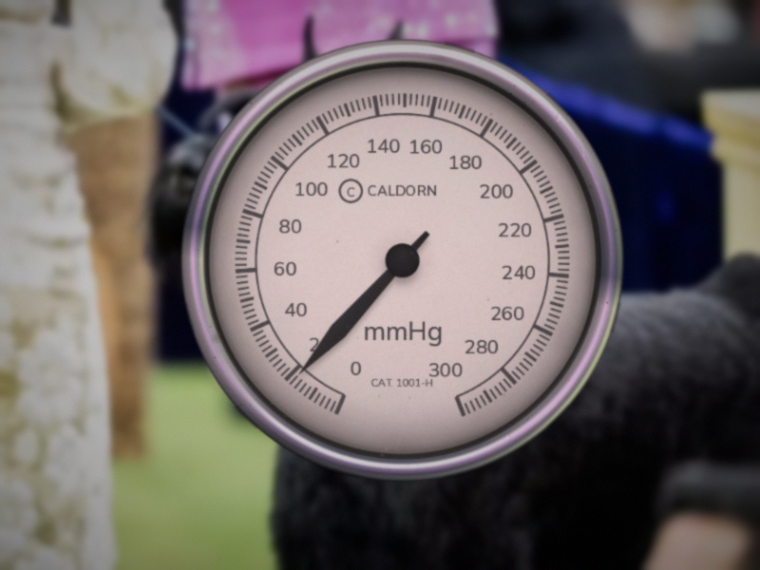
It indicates 18,mmHg
